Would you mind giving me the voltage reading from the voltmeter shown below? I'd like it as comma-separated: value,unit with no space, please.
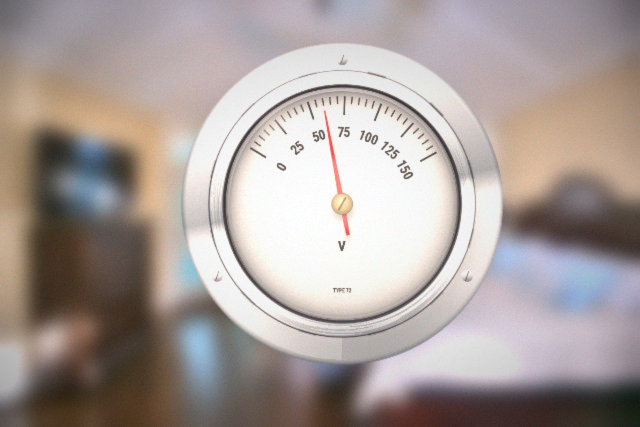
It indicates 60,V
